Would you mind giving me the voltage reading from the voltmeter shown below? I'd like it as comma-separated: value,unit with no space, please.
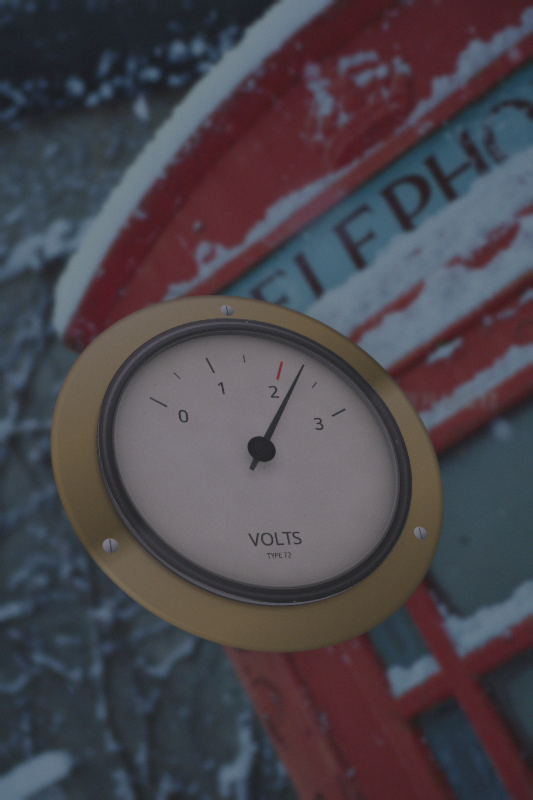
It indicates 2.25,V
